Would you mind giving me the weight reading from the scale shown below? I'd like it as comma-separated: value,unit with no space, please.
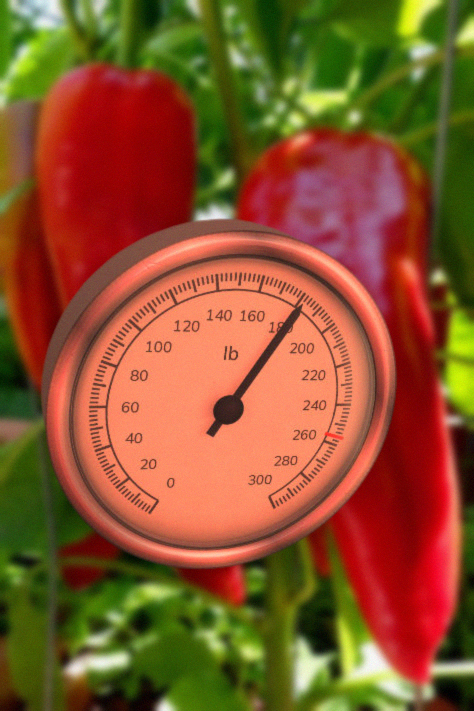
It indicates 180,lb
